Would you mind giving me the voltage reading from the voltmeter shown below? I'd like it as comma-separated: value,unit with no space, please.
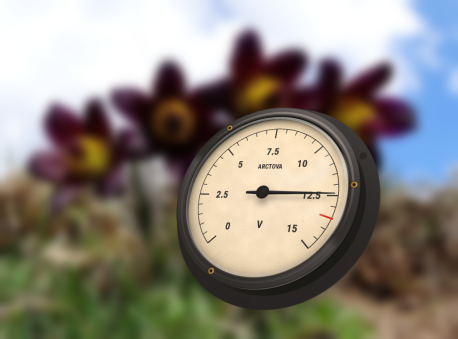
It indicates 12.5,V
